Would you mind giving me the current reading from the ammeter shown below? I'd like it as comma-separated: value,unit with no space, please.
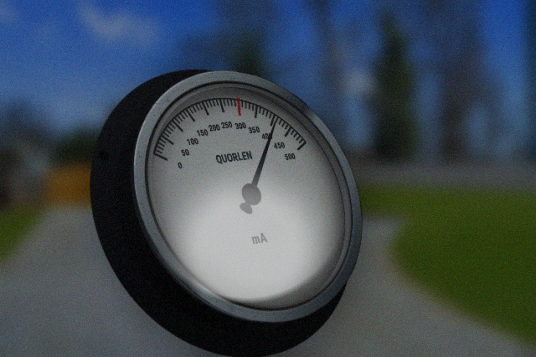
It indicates 400,mA
